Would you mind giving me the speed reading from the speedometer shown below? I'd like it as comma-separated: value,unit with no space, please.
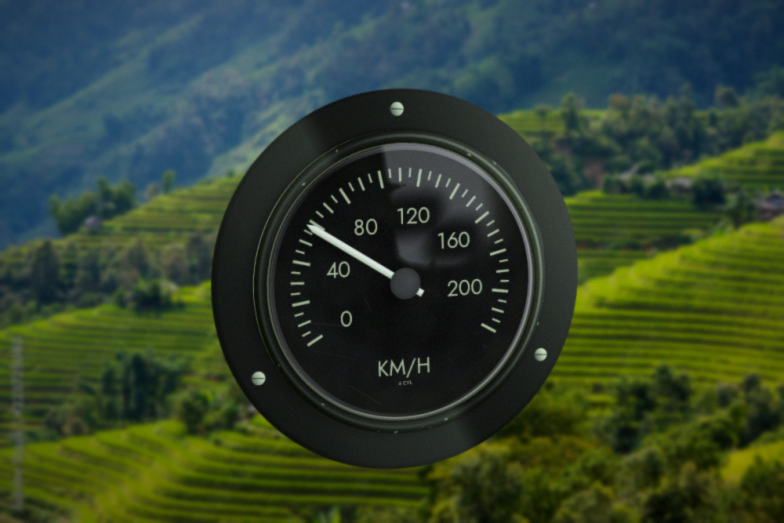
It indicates 57.5,km/h
